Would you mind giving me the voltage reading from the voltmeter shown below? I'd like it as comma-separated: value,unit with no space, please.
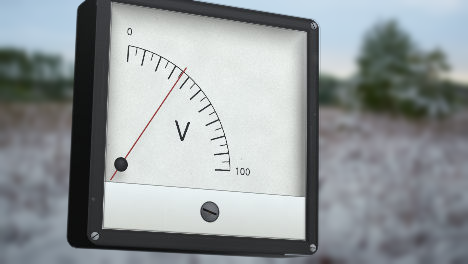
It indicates 35,V
